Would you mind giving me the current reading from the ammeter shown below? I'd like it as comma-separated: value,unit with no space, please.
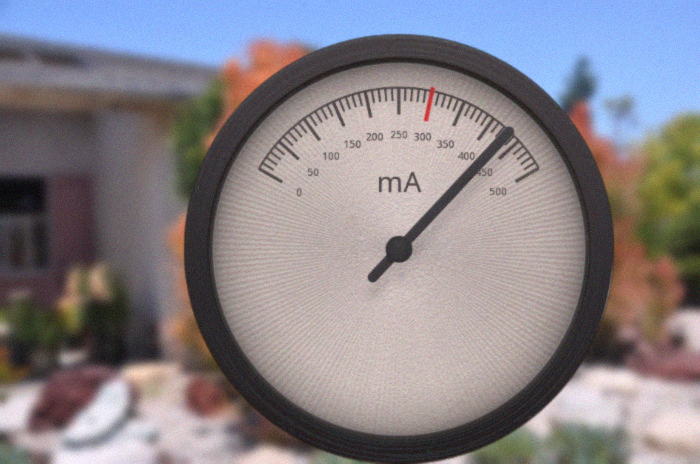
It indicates 430,mA
